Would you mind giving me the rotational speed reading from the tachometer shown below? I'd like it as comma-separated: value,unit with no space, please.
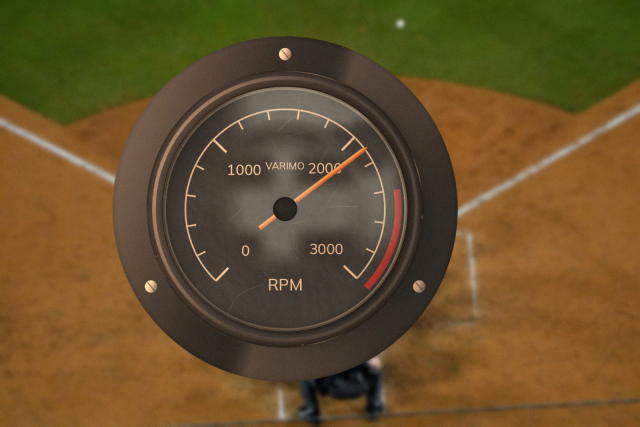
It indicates 2100,rpm
